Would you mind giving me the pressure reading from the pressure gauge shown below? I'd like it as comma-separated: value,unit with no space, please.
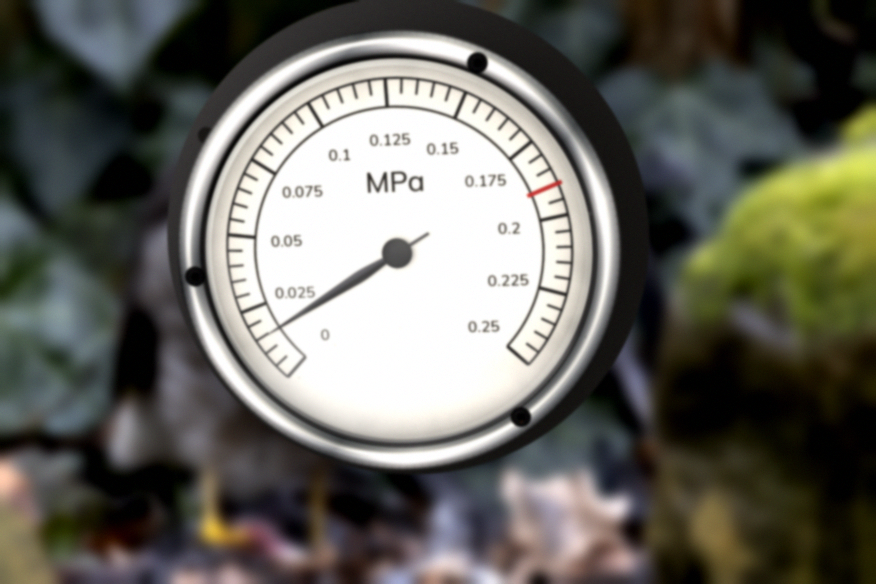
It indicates 0.015,MPa
